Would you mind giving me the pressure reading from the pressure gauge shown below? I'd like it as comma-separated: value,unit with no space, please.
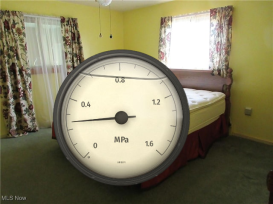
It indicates 0.25,MPa
